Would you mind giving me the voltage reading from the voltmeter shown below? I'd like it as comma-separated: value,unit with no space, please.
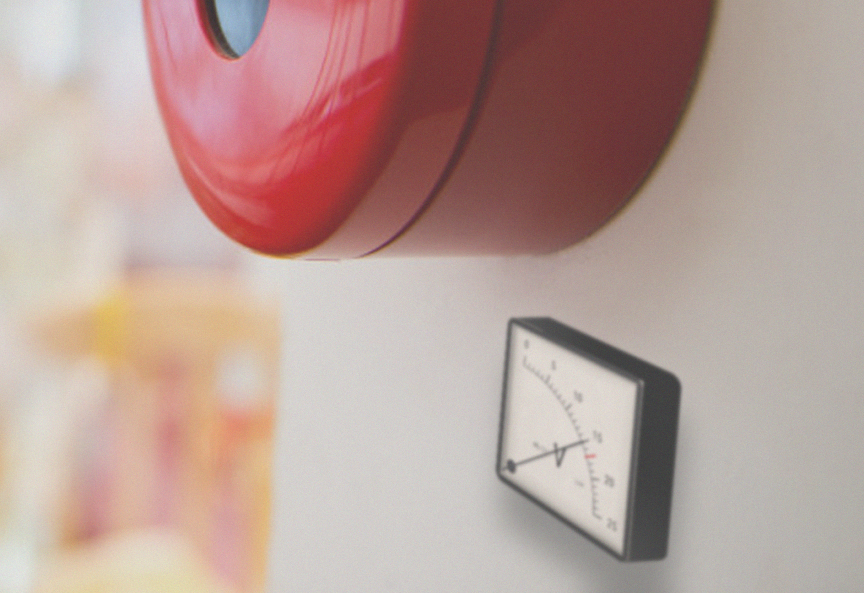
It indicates 15,V
